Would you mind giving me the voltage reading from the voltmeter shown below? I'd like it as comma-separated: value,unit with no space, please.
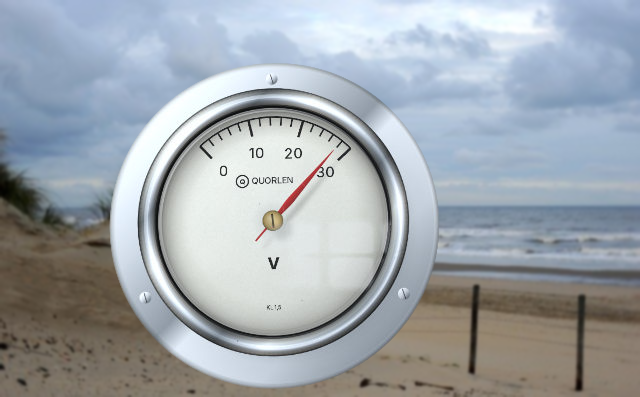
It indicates 28,V
